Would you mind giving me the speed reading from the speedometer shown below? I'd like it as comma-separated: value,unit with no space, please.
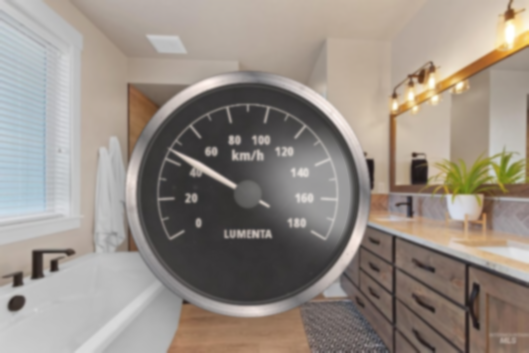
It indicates 45,km/h
